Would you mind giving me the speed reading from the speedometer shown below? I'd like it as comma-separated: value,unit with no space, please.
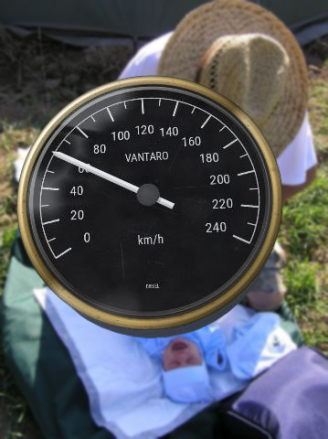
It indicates 60,km/h
